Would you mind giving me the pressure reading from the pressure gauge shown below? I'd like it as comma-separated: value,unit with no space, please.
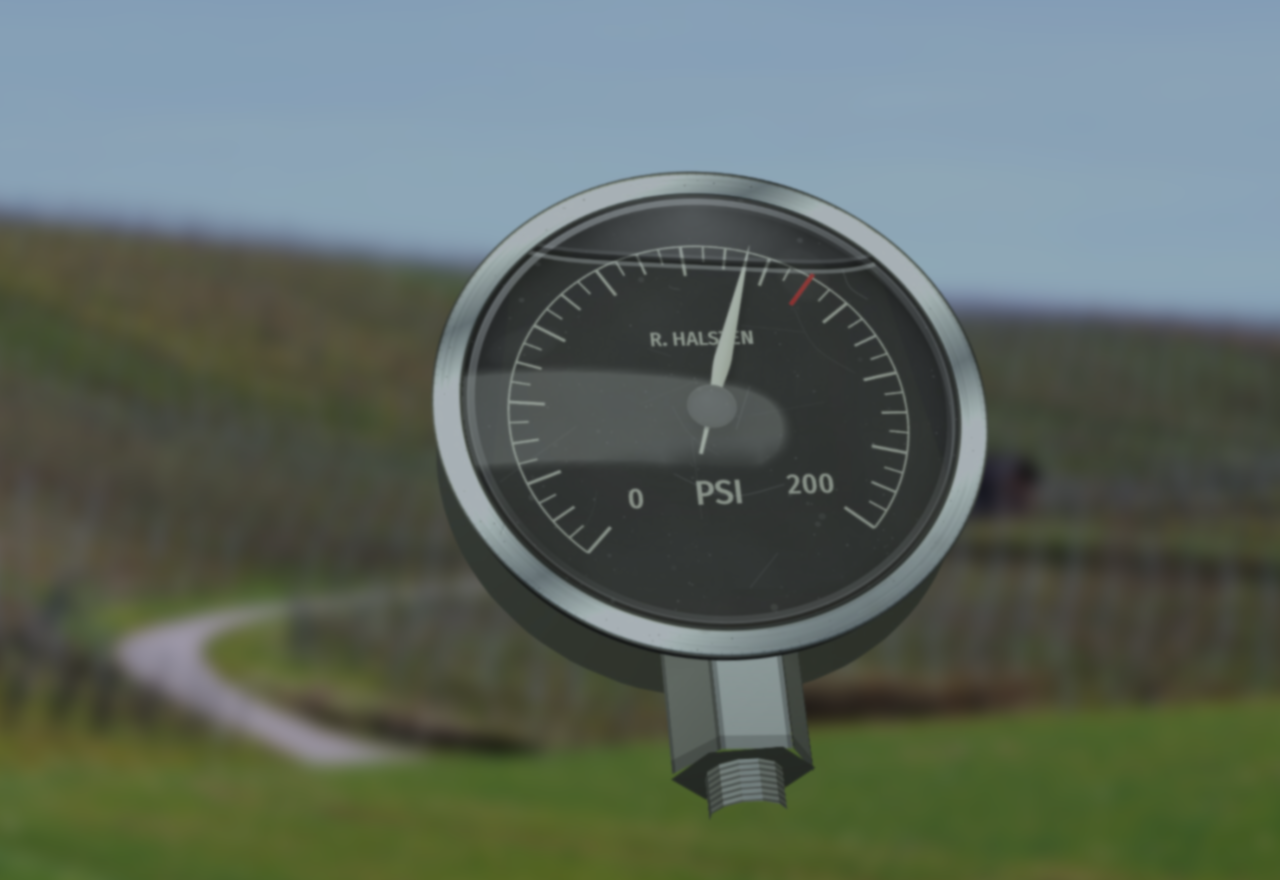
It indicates 115,psi
